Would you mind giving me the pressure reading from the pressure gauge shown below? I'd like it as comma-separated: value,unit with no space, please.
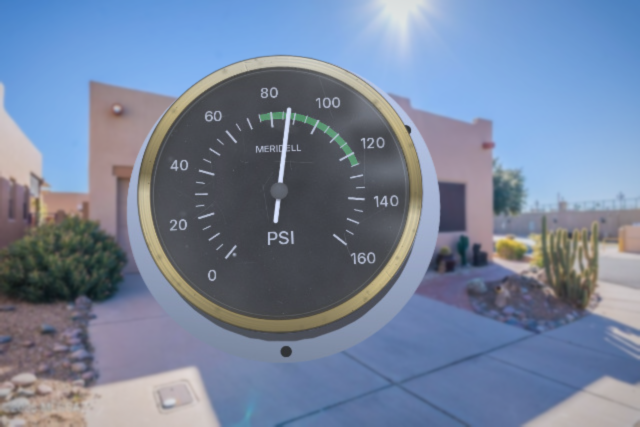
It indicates 87.5,psi
